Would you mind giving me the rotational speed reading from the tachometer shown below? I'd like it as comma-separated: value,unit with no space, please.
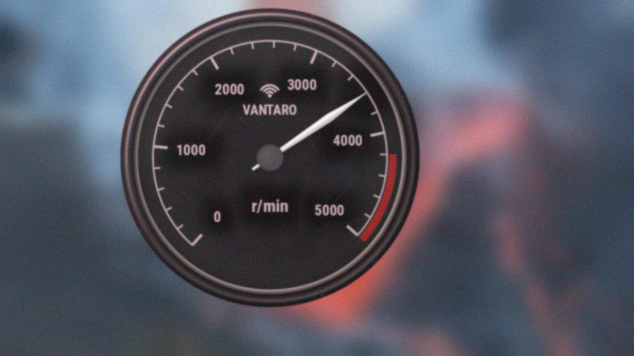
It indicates 3600,rpm
